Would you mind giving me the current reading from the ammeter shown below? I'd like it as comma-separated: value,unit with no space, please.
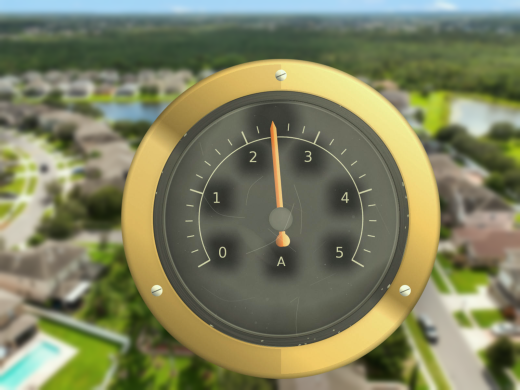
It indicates 2.4,A
